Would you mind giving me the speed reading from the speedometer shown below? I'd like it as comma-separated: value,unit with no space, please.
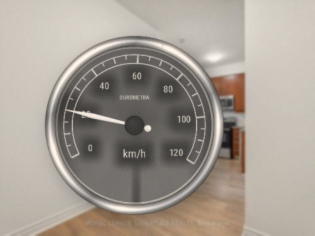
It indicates 20,km/h
